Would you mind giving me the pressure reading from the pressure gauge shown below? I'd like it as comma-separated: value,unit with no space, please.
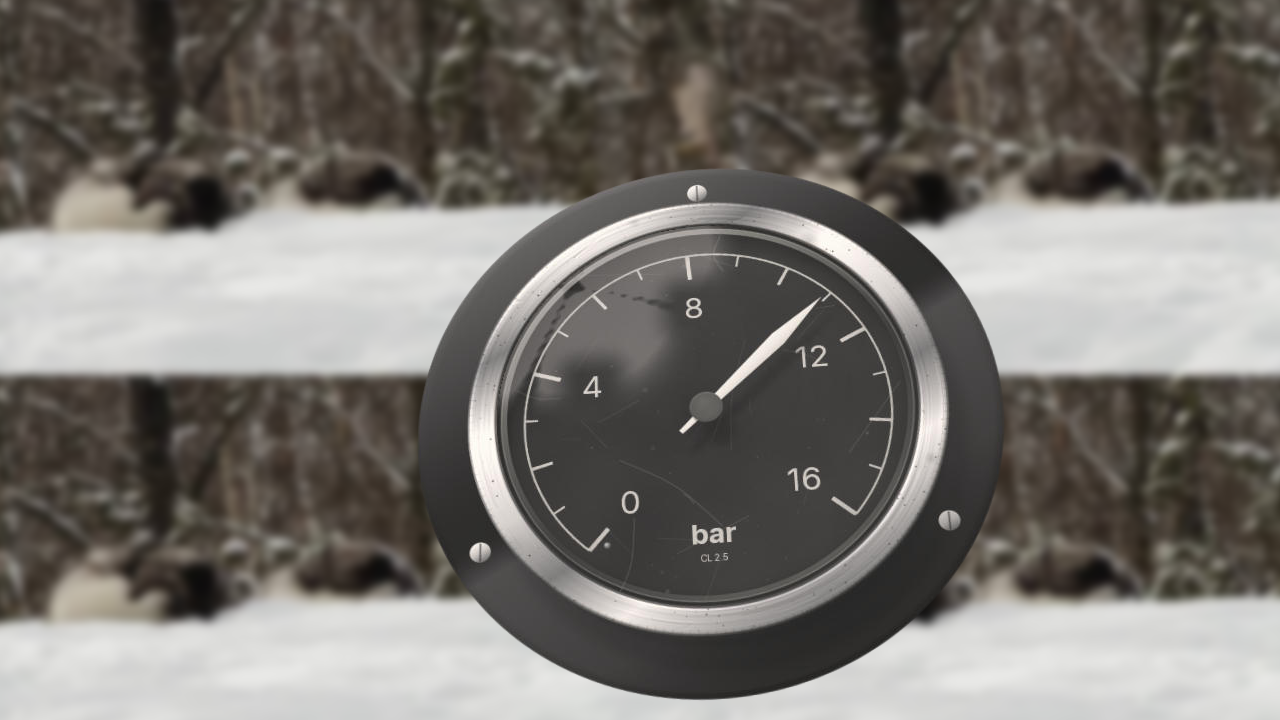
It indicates 11,bar
